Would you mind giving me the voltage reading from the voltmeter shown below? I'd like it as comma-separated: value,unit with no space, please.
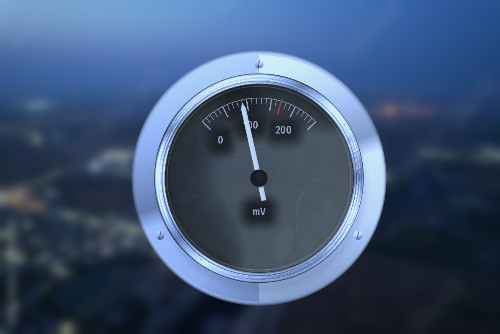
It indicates 90,mV
